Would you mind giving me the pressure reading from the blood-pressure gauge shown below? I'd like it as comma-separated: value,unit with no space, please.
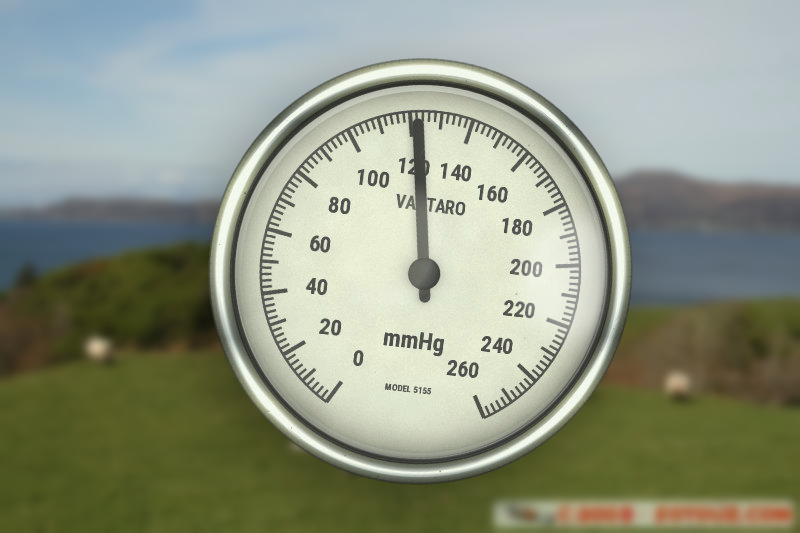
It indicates 122,mmHg
